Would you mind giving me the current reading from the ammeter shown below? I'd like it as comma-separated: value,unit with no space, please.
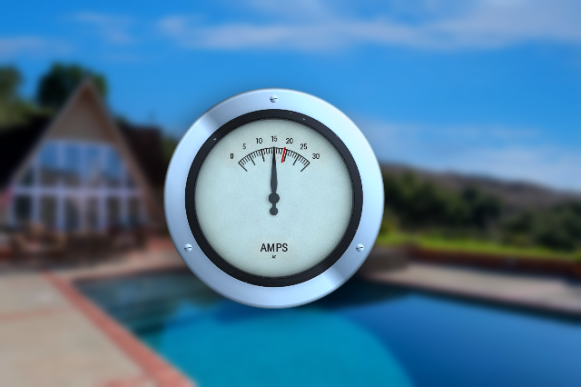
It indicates 15,A
